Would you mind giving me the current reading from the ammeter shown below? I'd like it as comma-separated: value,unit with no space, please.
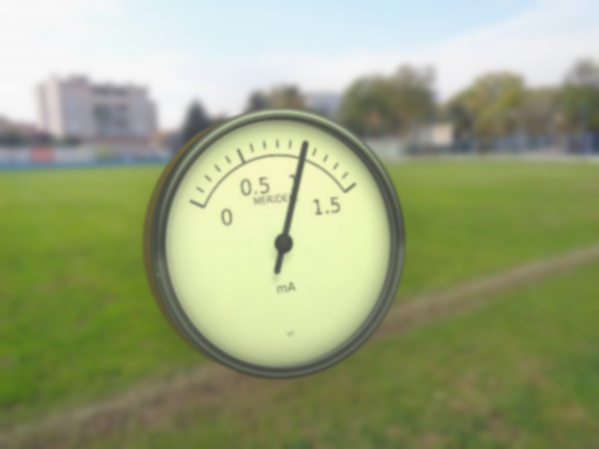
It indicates 1,mA
